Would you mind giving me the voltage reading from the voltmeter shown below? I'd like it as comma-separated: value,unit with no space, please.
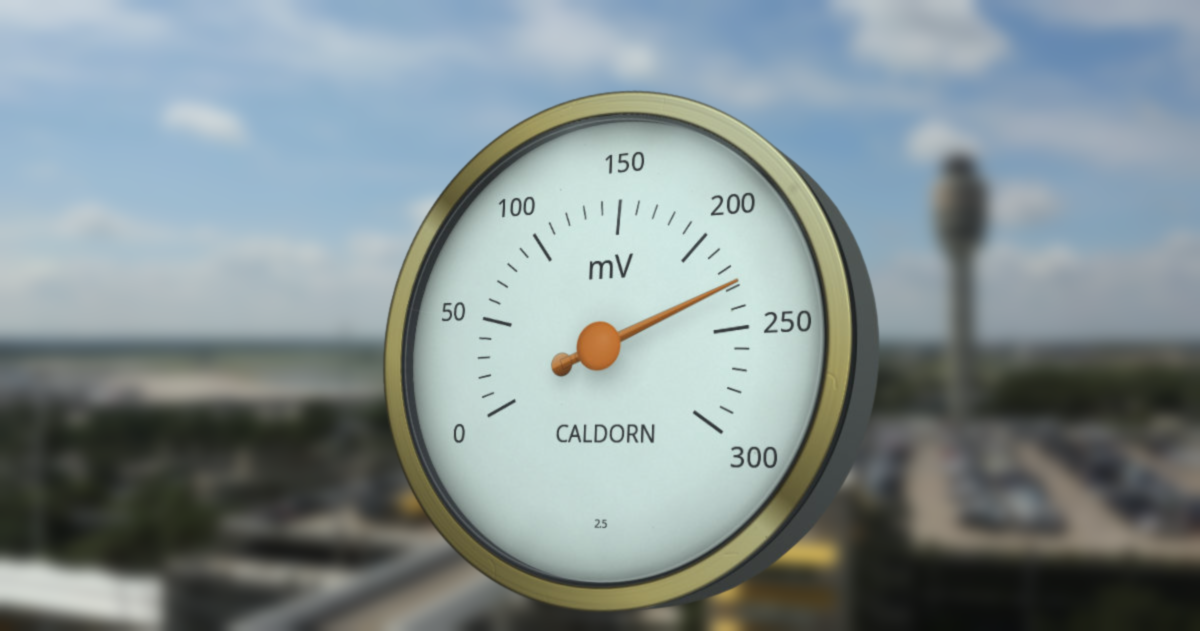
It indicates 230,mV
